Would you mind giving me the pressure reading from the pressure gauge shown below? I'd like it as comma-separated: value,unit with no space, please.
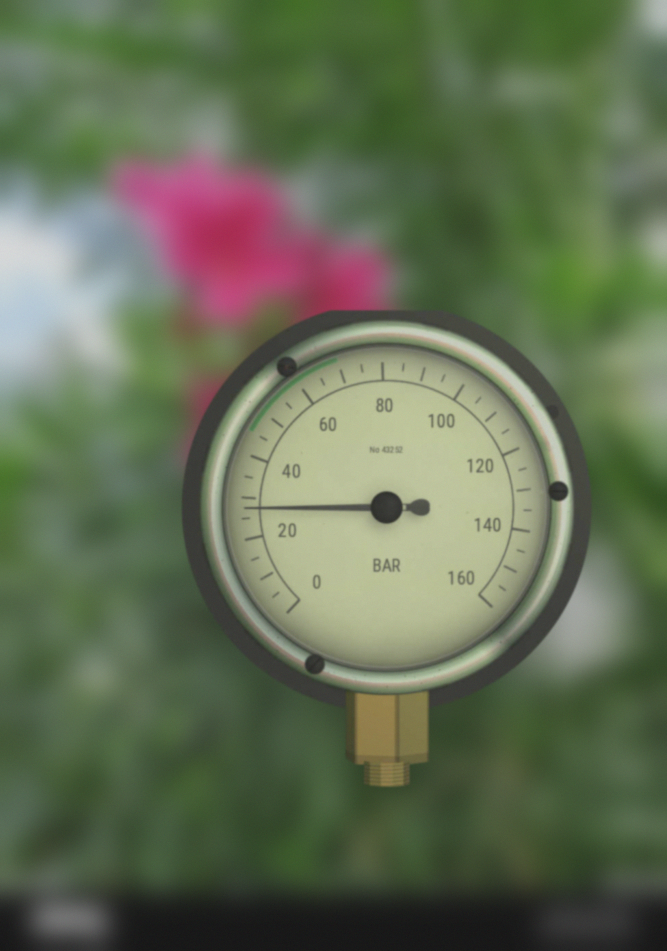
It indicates 27.5,bar
